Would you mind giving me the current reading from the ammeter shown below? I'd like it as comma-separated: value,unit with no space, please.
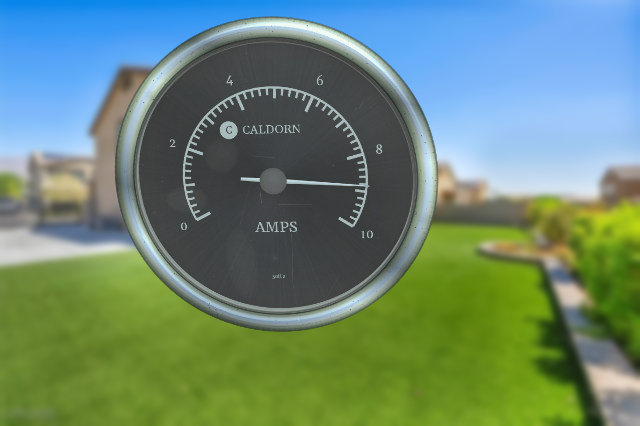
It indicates 8.8,A
